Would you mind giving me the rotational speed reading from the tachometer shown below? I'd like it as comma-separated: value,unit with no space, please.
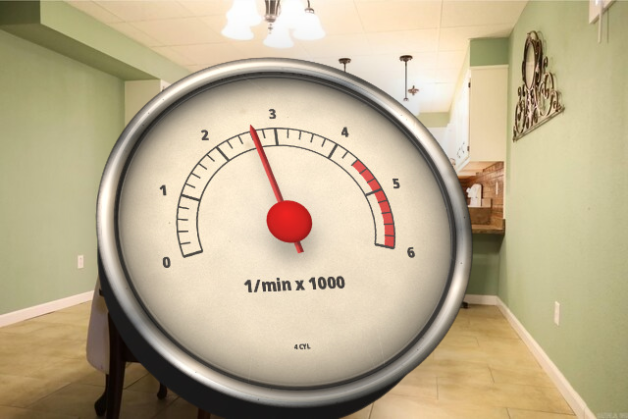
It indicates 2600,rpm
